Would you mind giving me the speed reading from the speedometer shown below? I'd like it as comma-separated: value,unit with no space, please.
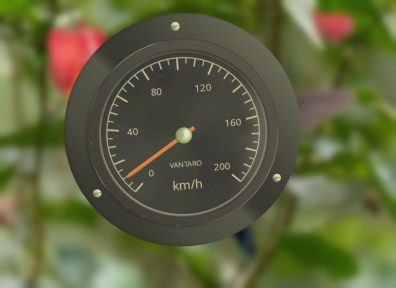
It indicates 10,km/h
